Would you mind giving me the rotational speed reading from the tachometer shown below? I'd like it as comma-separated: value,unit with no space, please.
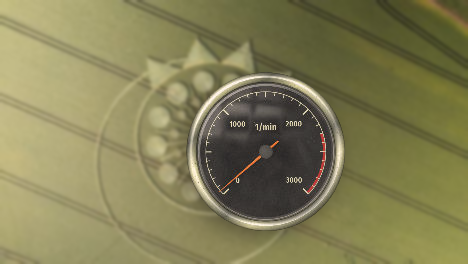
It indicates 50,rpm
